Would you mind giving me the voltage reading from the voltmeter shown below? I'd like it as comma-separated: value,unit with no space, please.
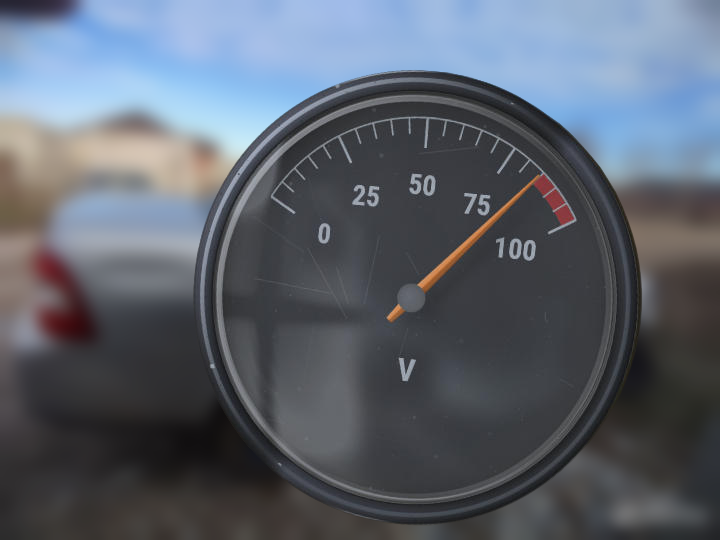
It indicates 85,V
